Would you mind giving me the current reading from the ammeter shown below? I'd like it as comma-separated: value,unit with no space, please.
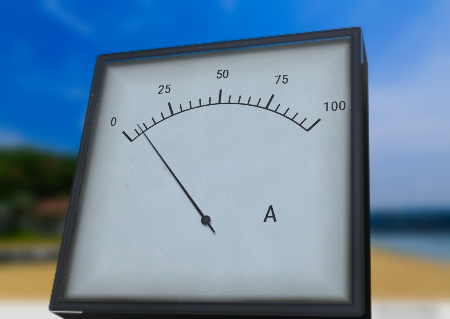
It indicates 7.5,A
